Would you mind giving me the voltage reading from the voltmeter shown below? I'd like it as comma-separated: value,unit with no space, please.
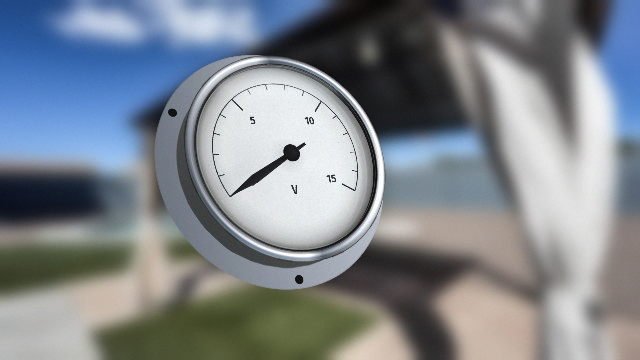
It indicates 0,V
